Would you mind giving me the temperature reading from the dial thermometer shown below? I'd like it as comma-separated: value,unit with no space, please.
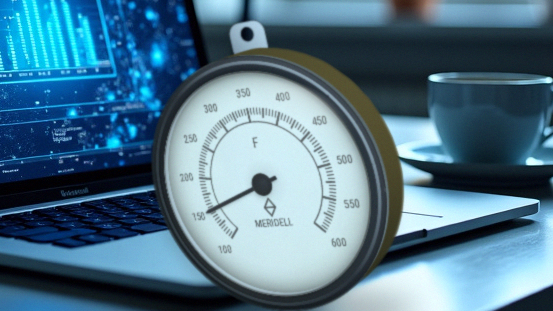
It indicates 150,°F
